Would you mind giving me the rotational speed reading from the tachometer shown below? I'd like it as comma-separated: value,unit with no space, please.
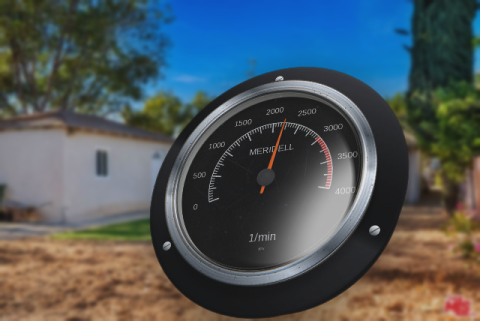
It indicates 2250,rpm
